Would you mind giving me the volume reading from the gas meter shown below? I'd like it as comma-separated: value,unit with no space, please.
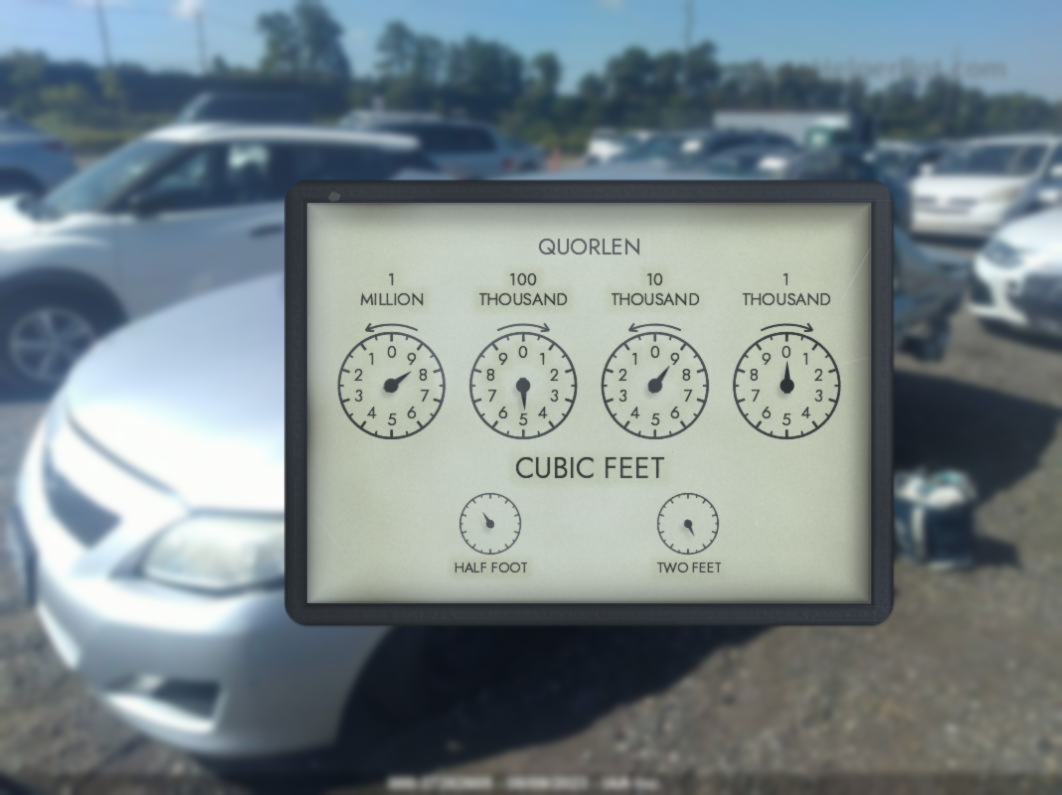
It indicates 849000,ft³
